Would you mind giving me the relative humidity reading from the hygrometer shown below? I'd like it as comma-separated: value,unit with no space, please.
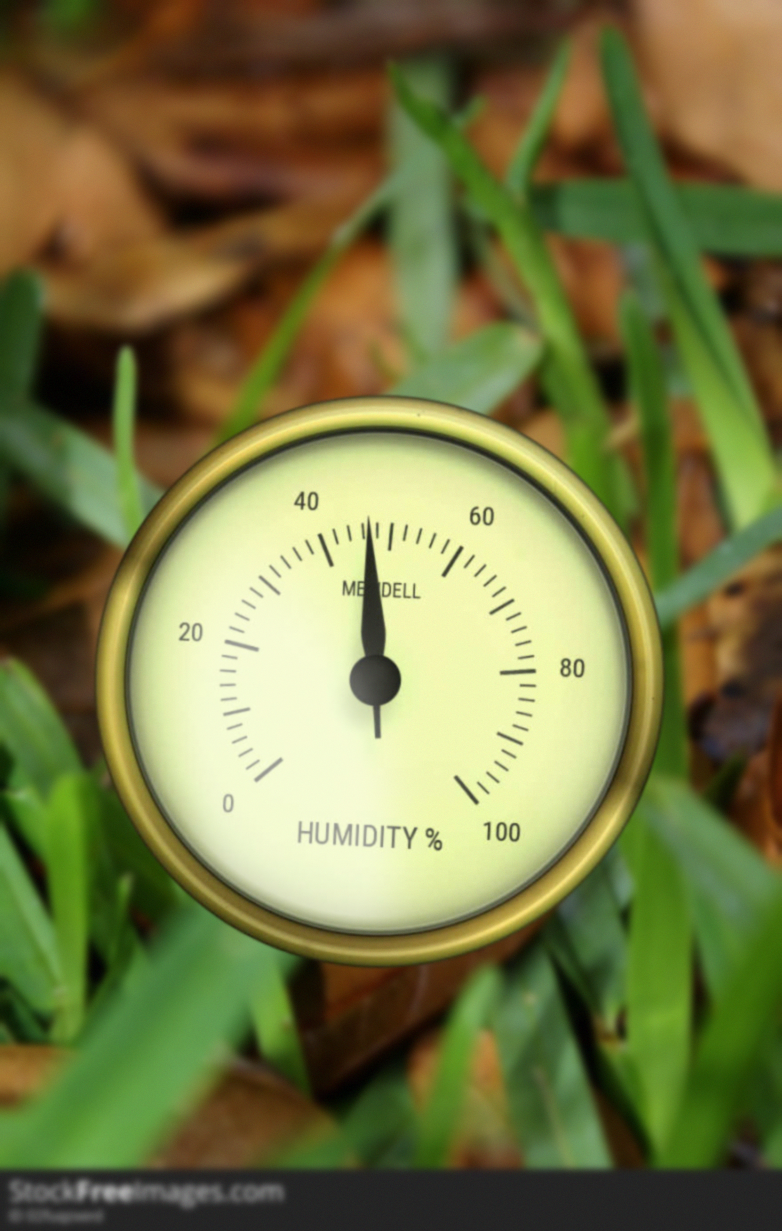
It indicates 47,%
